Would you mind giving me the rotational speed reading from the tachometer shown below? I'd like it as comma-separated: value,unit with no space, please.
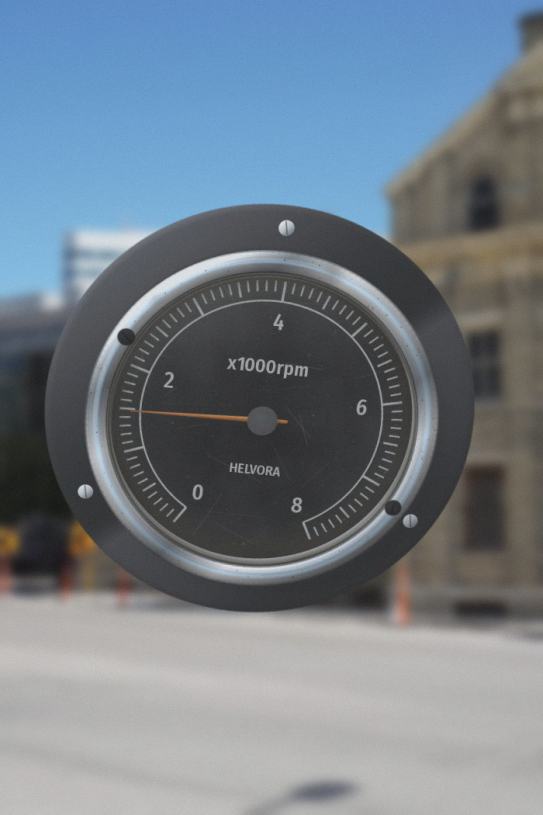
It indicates 1500,rpm
